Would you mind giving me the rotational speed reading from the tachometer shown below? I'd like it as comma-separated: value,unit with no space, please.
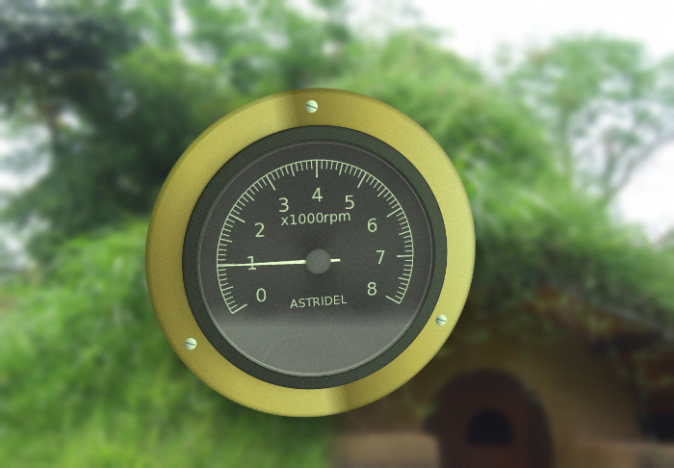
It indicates 1000,rpm
